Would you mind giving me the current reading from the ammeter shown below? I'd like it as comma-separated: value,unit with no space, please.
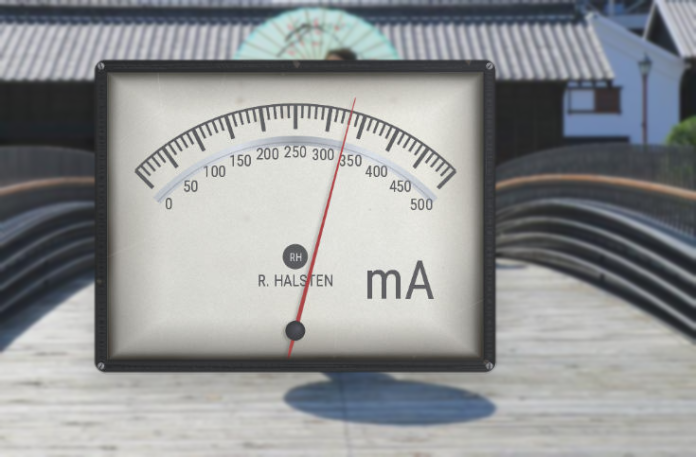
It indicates 330,mA
